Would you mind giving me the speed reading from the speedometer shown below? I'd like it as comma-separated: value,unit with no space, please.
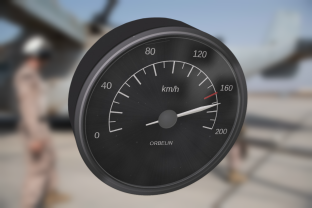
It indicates 170,km/h
